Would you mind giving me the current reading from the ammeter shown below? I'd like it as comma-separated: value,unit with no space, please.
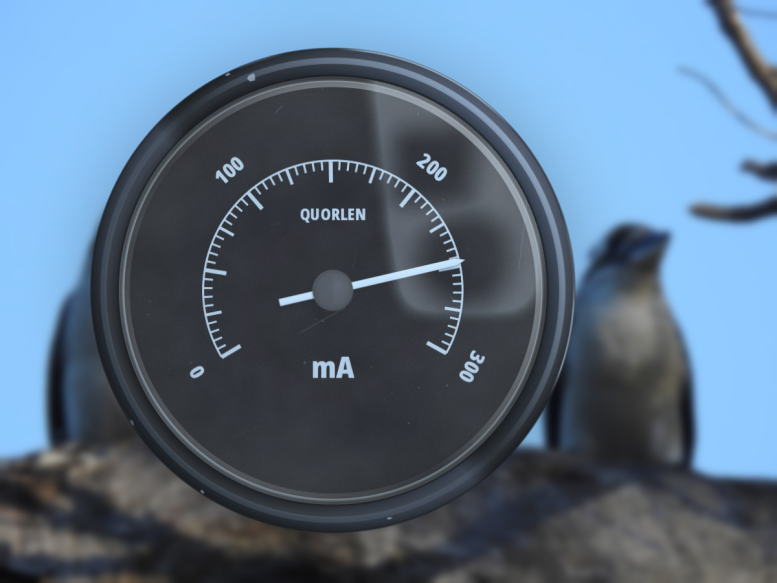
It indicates 247.5,mA
